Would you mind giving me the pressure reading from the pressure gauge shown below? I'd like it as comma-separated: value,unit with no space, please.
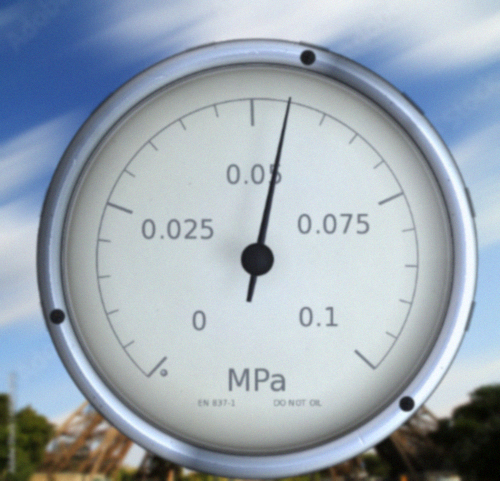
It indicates 0.055,MPa
